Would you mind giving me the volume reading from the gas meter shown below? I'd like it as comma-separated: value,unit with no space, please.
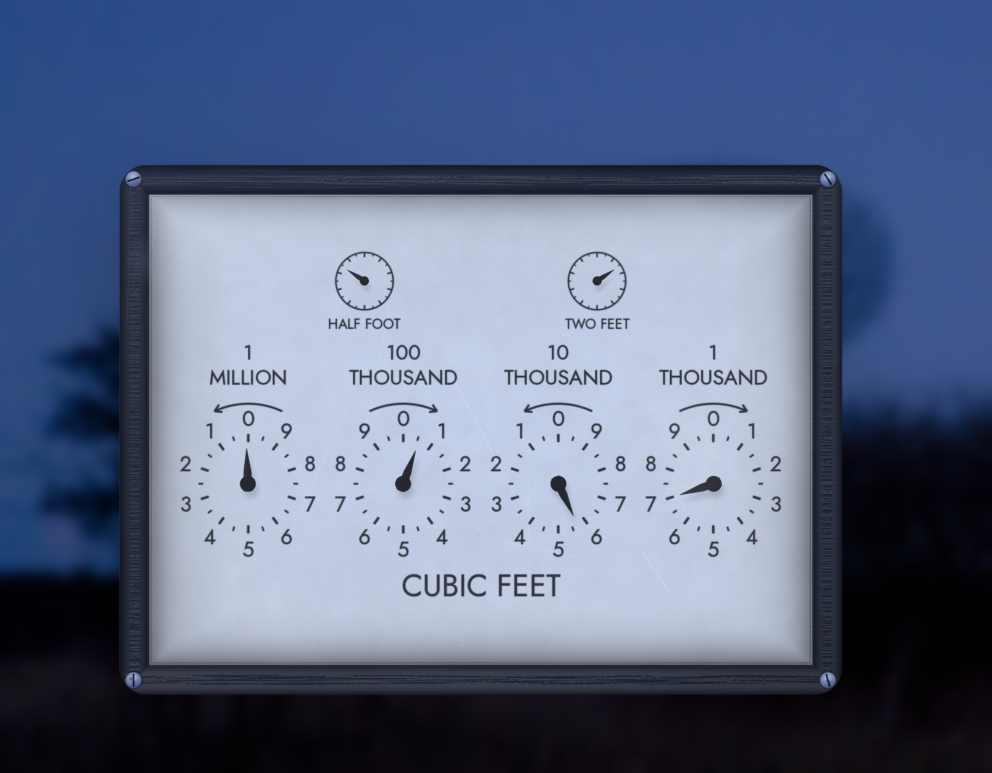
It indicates 5700,ft³
